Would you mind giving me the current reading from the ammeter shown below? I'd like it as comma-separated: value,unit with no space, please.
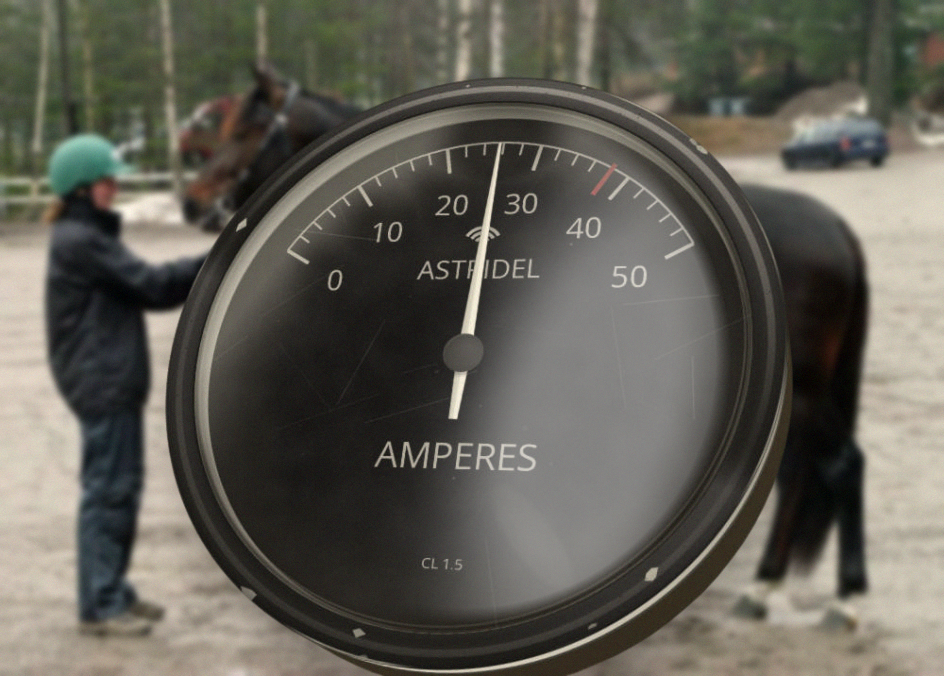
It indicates 26,A
